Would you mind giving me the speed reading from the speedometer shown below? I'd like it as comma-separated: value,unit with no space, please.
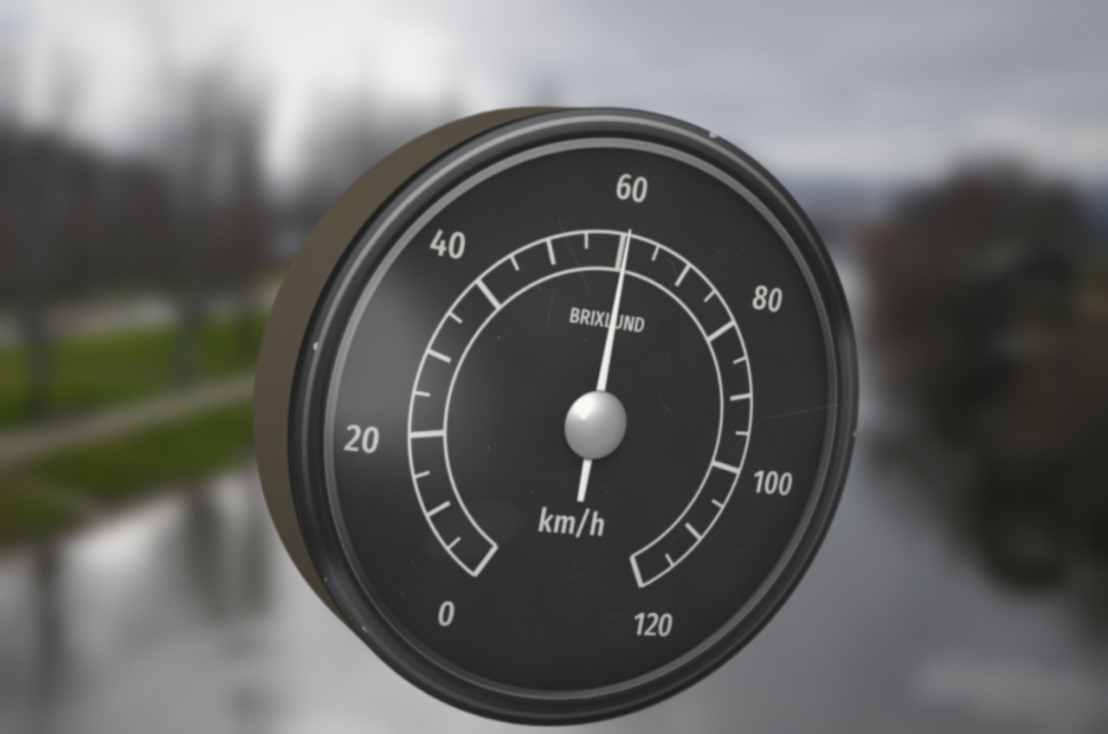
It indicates 60,km/h
